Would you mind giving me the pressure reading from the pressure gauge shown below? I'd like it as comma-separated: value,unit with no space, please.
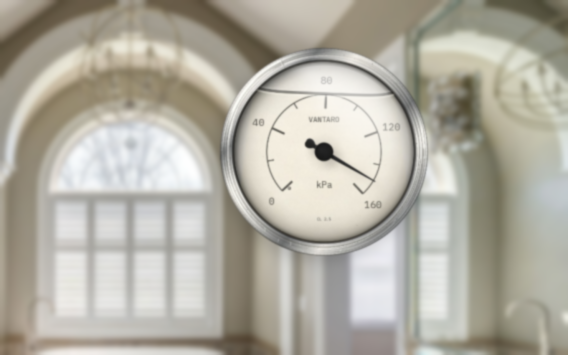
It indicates 150,kPa
